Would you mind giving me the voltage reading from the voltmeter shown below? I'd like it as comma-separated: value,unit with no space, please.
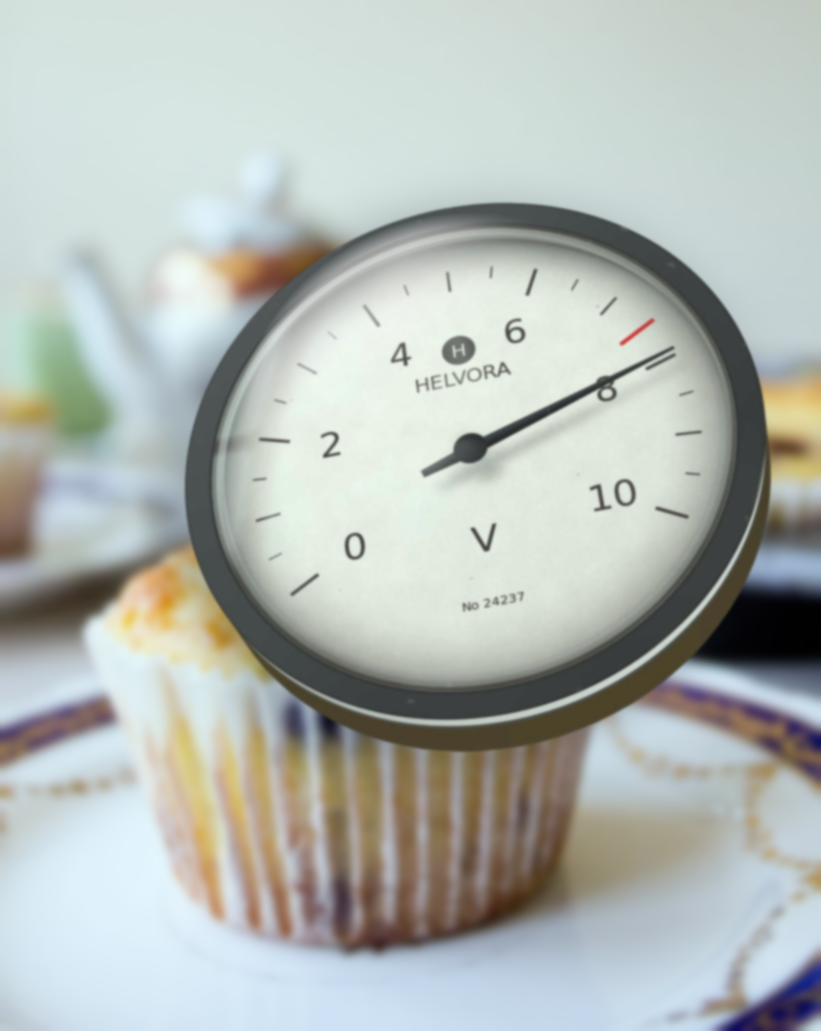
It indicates 8,V
